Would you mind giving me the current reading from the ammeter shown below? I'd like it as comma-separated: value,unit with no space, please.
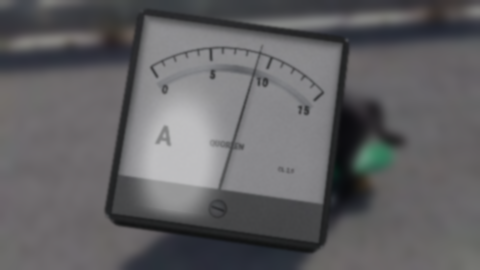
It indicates 9,A
